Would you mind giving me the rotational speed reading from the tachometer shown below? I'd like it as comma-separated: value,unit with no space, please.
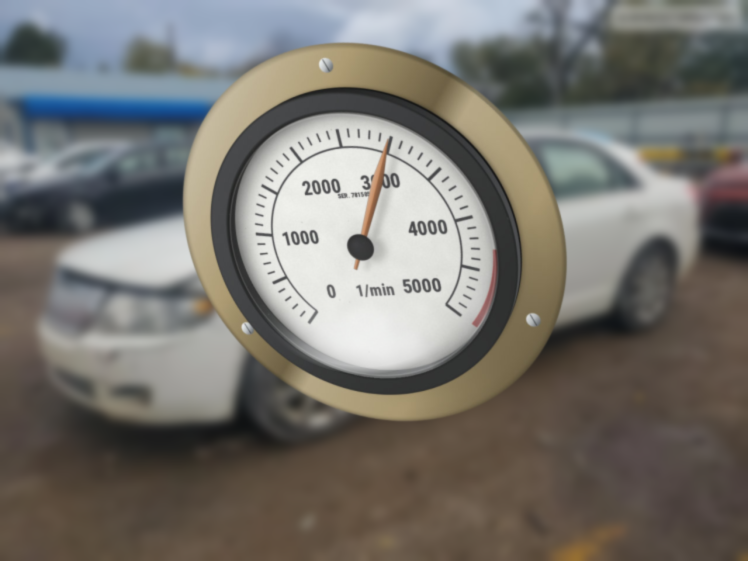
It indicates 3000,rpm
